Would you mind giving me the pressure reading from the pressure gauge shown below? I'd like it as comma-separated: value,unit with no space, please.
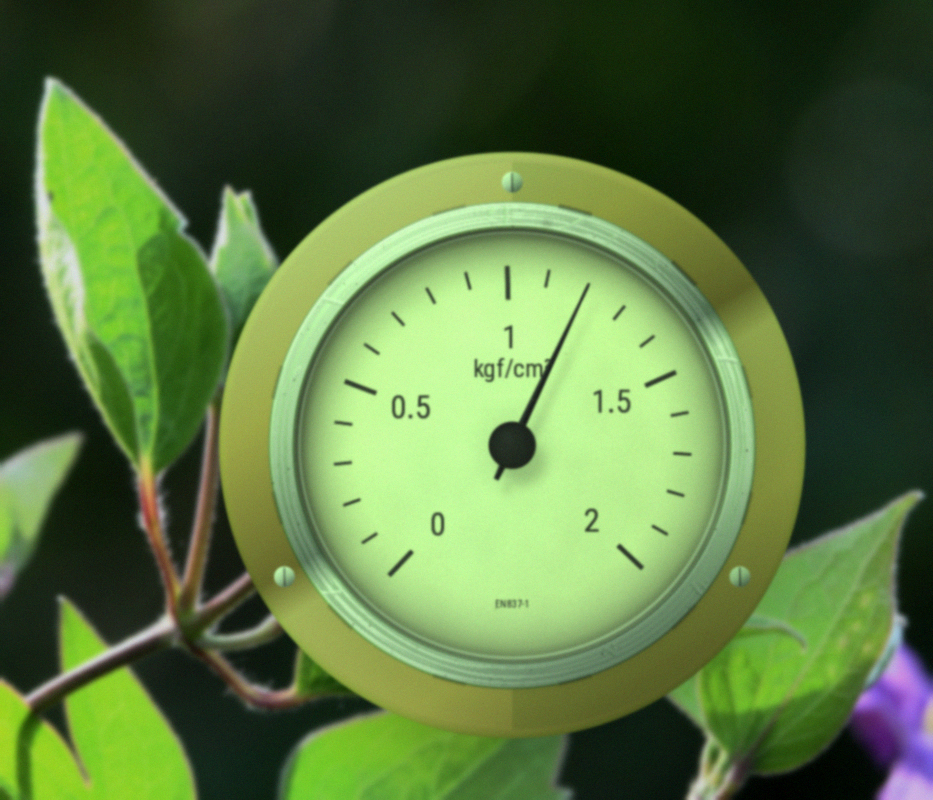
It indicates 1.2,kg/cm²
